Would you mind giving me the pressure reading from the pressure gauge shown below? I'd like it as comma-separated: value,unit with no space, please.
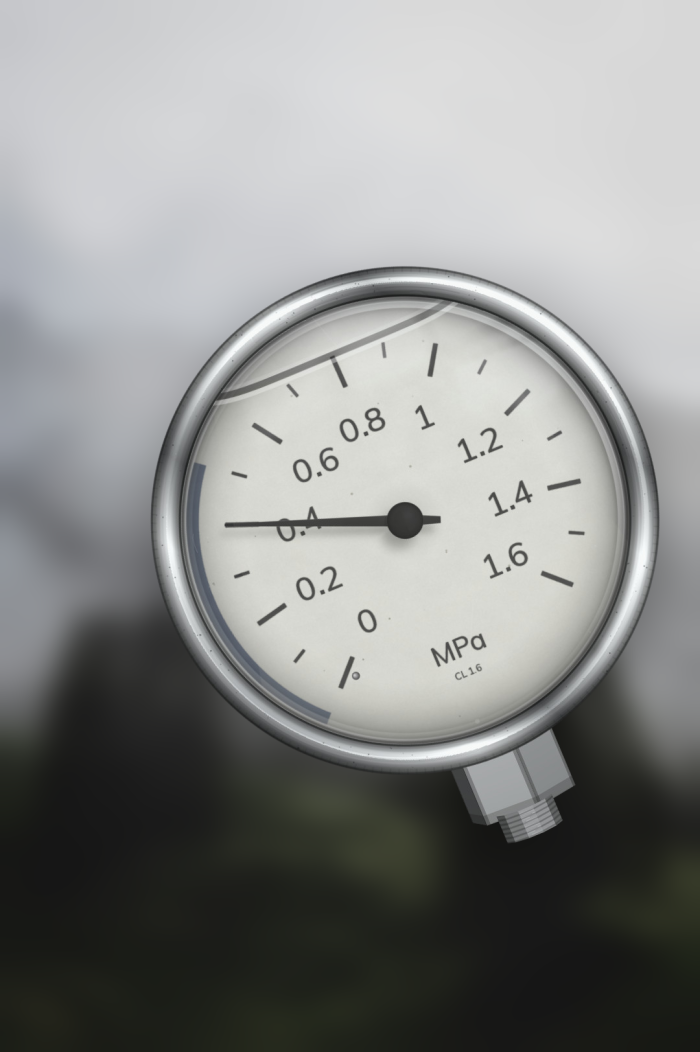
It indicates 0.4,MPa
